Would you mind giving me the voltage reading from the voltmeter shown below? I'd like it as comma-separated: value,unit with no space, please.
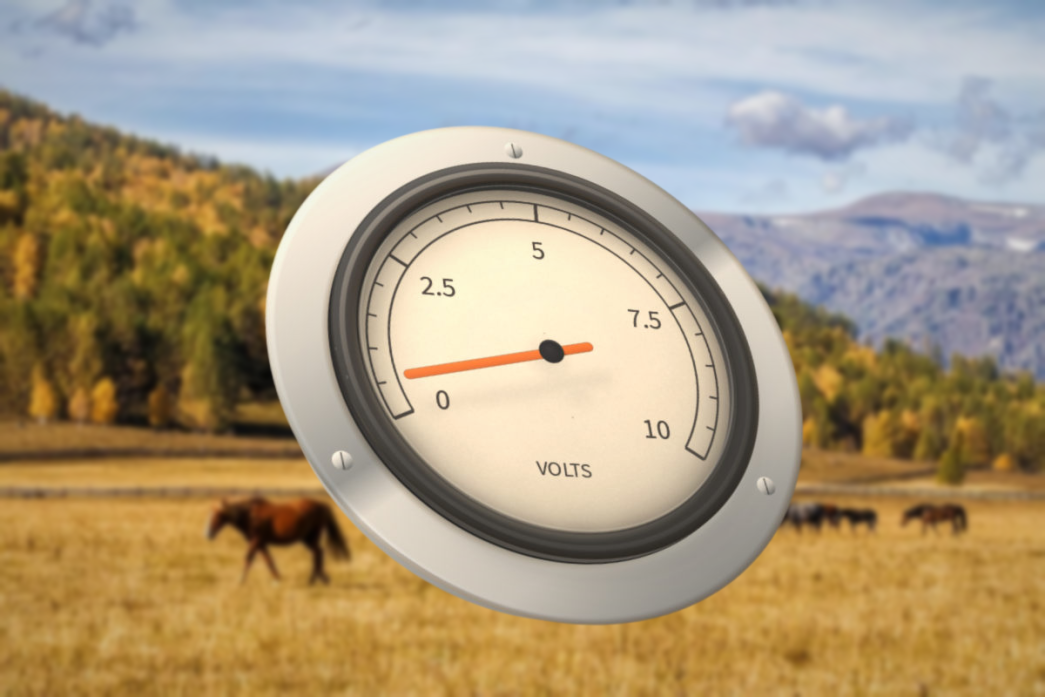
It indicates 0.5,V
